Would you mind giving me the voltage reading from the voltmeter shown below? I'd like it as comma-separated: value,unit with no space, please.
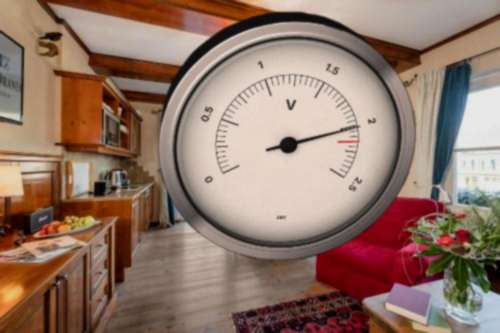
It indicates 2,V
